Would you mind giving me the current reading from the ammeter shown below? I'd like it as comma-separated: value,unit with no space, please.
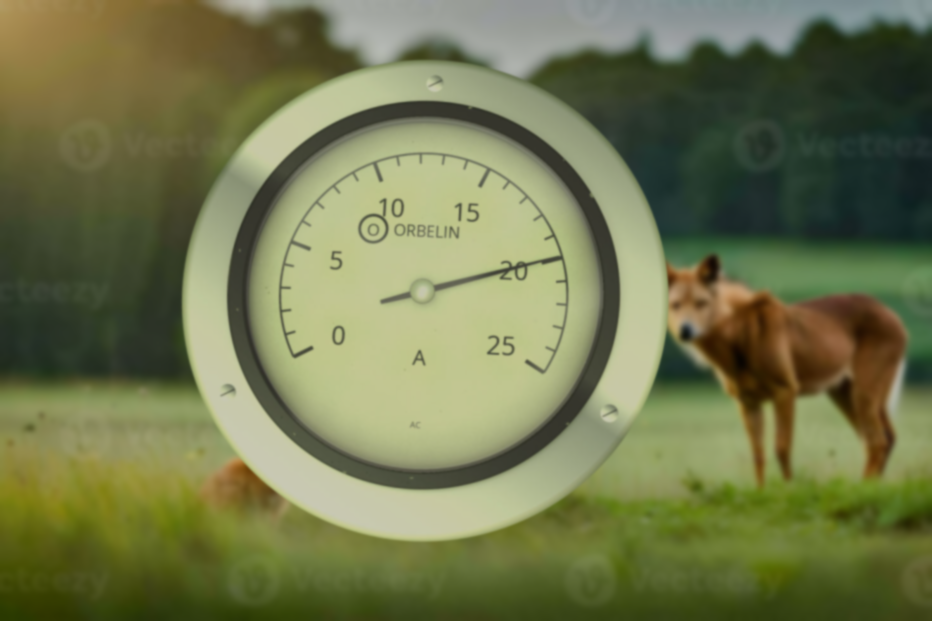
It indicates 20,A
